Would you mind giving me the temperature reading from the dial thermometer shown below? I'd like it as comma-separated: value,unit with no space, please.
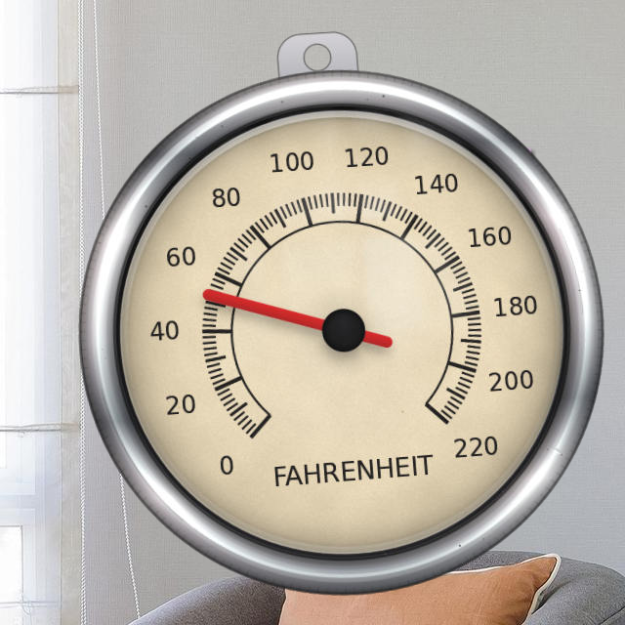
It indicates 52,°F
